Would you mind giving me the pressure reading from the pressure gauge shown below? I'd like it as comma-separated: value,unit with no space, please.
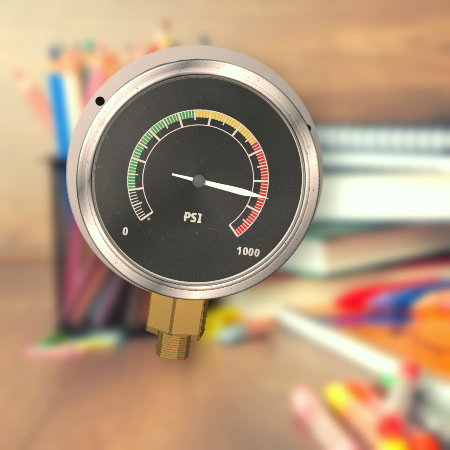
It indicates 850,psi
